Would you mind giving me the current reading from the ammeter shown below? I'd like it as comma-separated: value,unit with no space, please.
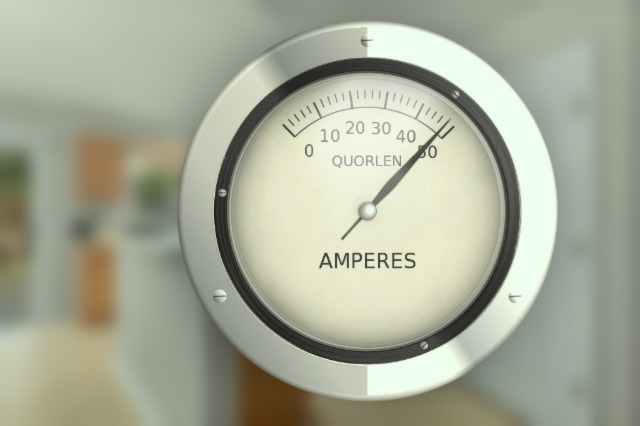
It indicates 48,A
